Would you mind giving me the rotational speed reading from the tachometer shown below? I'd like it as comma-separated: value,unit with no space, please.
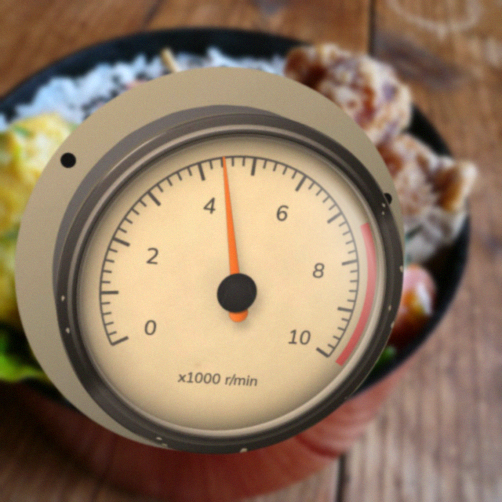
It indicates 4400,rpm
